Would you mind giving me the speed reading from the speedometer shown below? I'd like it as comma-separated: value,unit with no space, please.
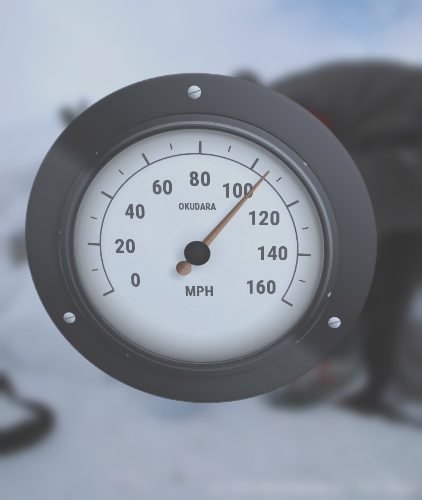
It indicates 105,mph
